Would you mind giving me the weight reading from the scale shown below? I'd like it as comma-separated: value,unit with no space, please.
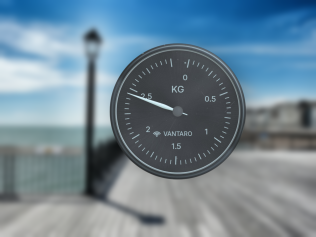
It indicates 2.45,kg
